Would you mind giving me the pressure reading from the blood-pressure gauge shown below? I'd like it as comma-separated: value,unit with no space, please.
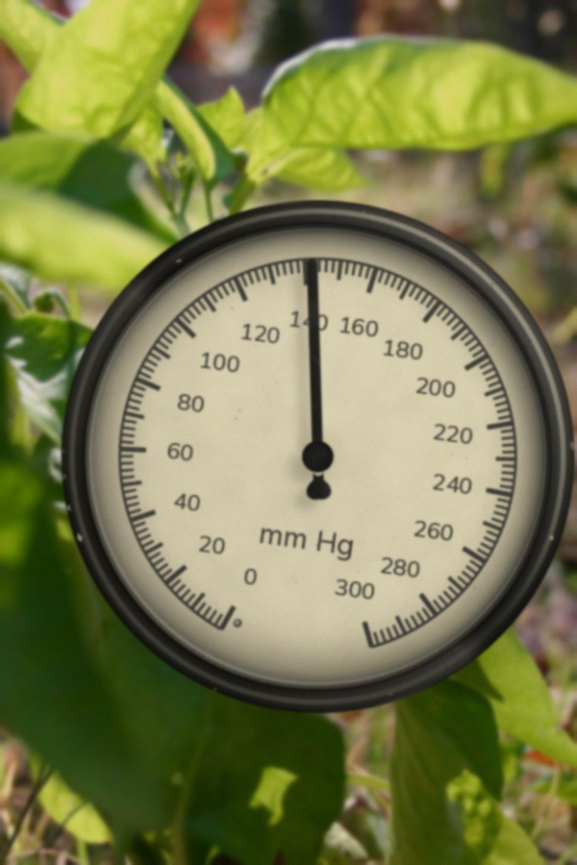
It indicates 142,mmHg
